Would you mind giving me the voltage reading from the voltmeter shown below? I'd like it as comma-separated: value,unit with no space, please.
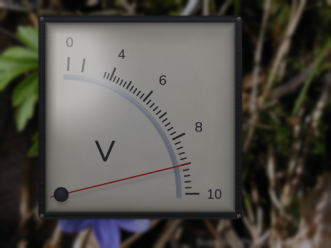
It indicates 9,V
